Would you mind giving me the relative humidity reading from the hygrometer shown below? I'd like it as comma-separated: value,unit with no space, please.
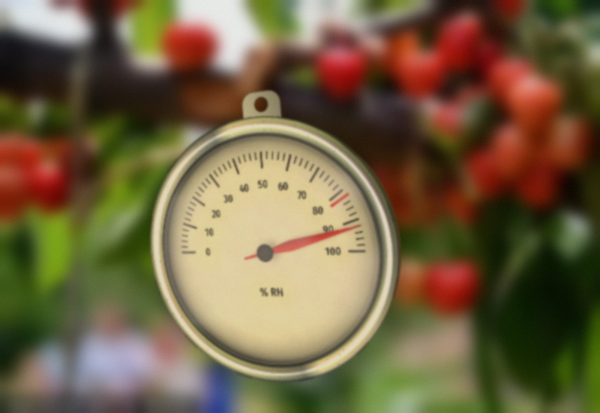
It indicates 92,%
